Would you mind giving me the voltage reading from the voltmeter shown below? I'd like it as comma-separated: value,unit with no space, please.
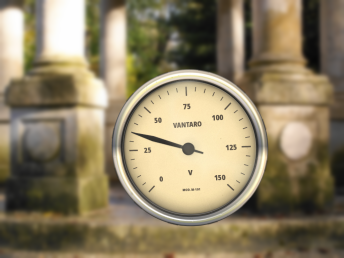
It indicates 35,V
